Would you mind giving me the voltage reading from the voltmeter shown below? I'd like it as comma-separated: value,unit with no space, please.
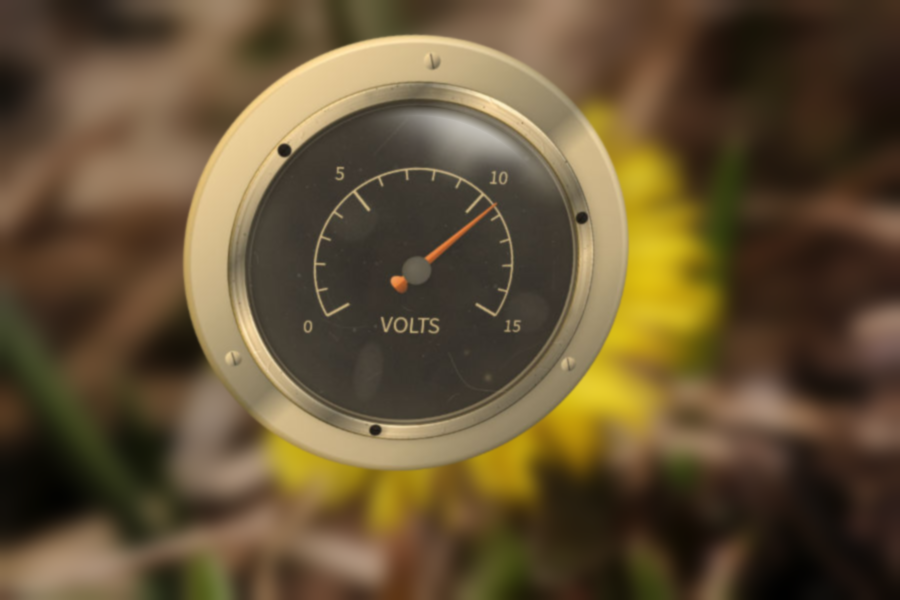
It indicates 10.5,V
